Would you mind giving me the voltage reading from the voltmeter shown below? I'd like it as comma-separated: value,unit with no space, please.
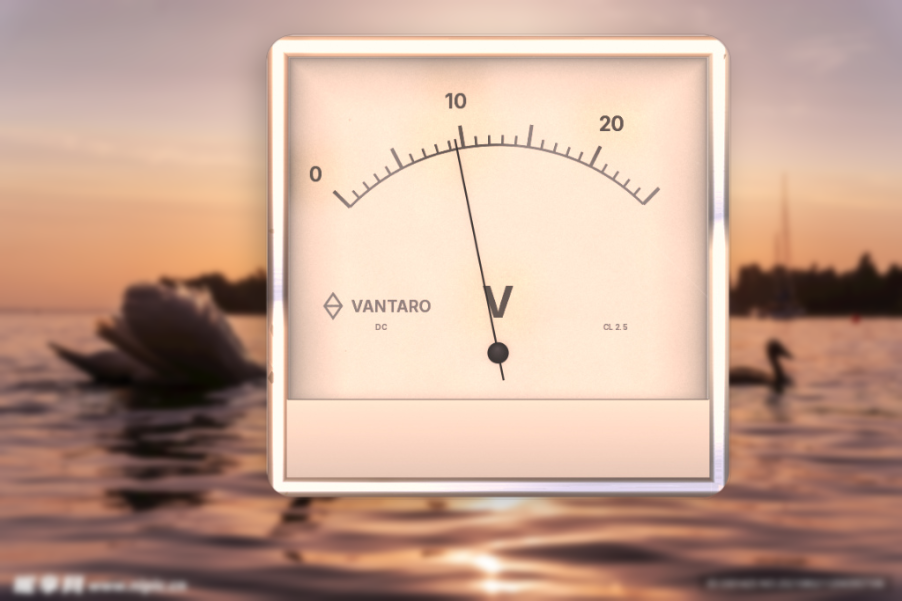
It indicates 9.5,V
